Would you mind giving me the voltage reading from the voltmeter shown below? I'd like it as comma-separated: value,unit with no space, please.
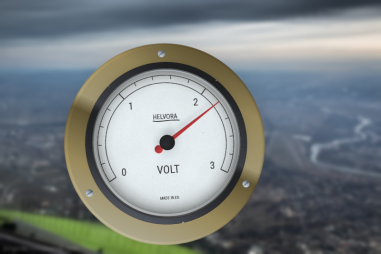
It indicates 2.2,V
